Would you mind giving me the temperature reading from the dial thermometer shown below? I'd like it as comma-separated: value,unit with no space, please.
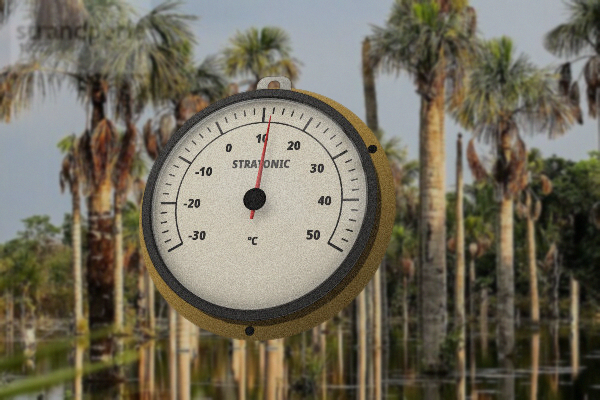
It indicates 12,°C
